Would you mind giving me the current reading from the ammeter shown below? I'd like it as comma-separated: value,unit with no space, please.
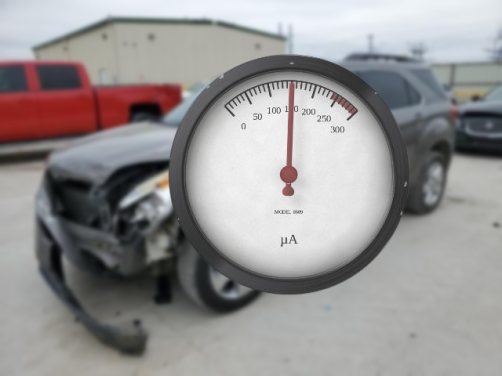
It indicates 150,µA
